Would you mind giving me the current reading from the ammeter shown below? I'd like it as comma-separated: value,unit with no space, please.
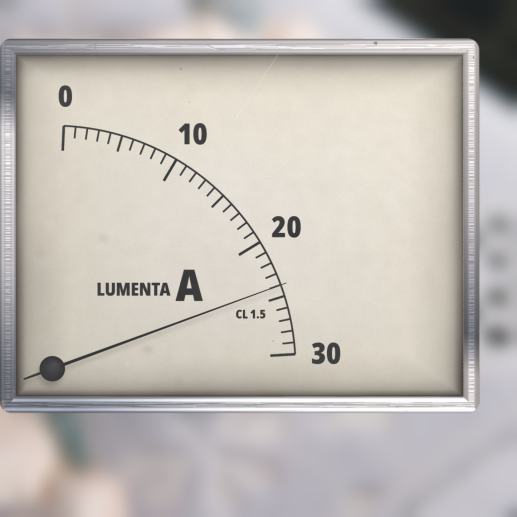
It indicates 24,A
